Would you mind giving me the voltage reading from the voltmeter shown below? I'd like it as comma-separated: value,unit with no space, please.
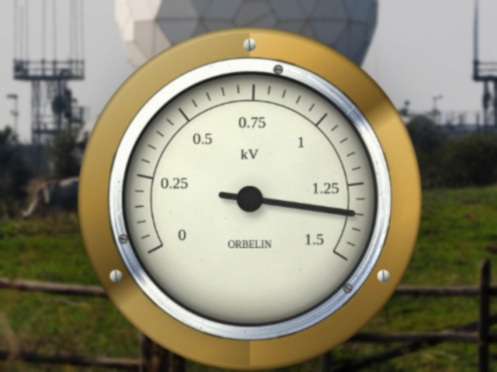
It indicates 1.35,kV
